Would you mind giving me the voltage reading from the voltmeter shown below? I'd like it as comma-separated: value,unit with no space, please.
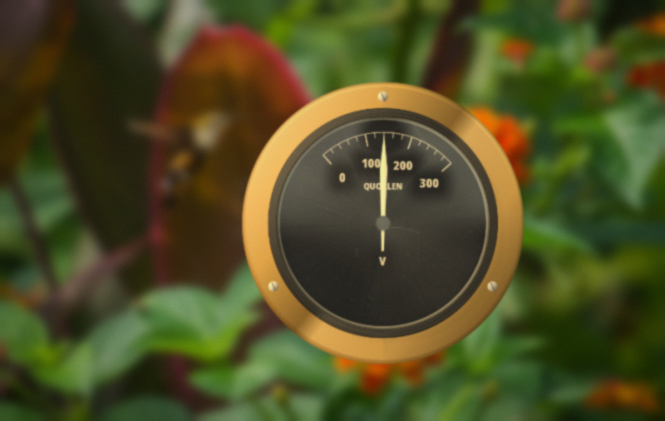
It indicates 140,V
